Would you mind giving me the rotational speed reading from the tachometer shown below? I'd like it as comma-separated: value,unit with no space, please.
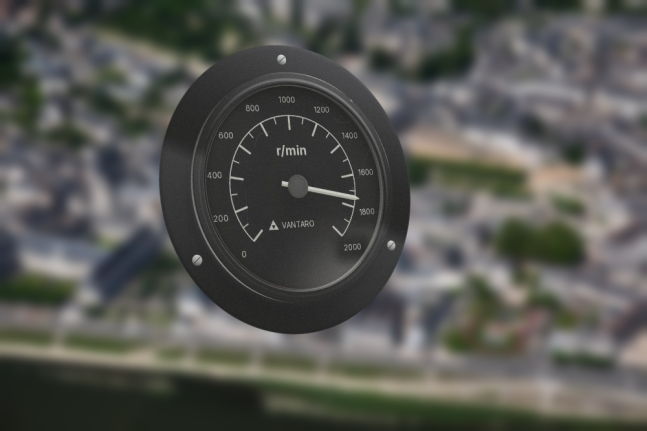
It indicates 1750,rpm
